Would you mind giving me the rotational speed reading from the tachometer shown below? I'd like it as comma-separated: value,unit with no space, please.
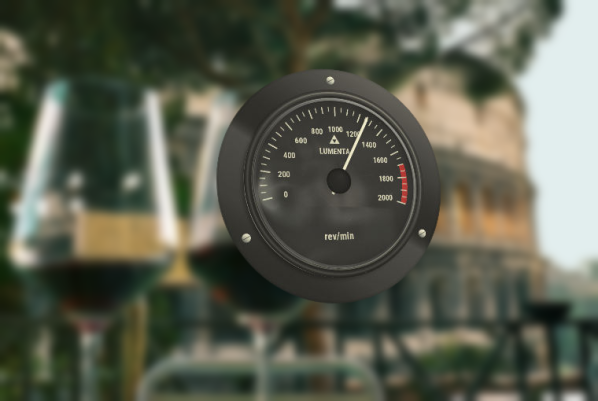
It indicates 1250,rpm
